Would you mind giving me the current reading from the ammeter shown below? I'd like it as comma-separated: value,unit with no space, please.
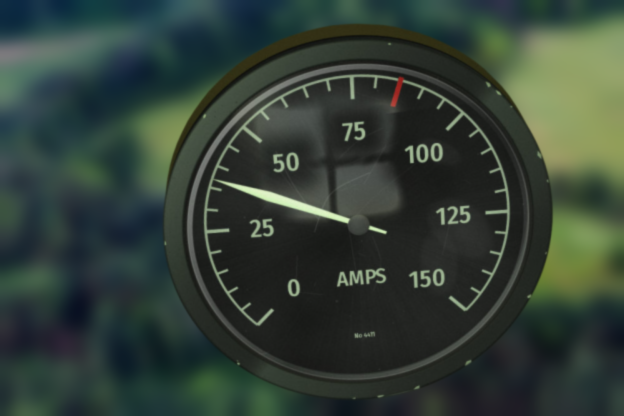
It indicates 37.5,A
